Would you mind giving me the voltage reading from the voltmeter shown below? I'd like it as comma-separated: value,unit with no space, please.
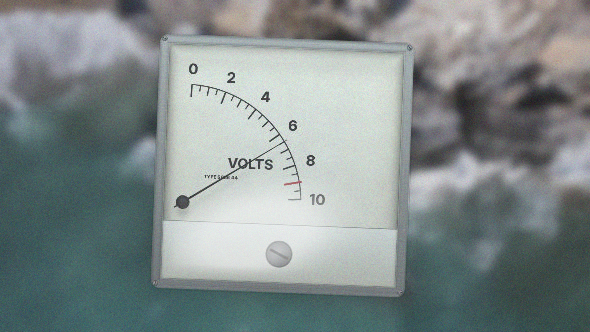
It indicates 6.5,V
